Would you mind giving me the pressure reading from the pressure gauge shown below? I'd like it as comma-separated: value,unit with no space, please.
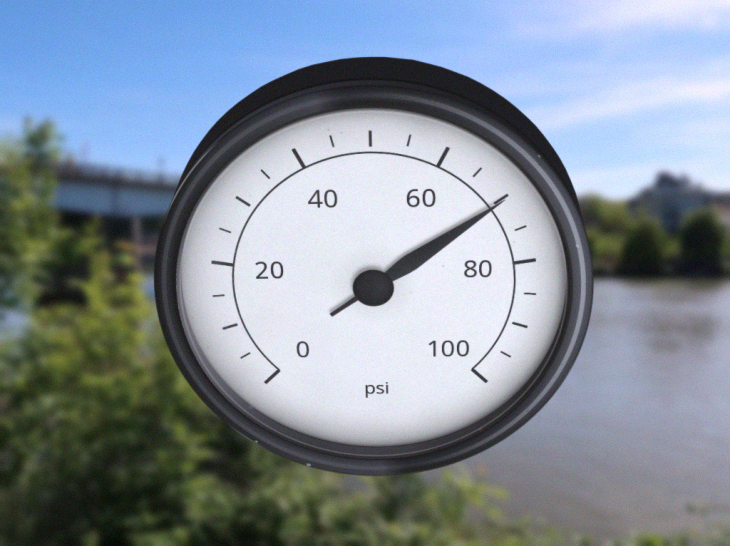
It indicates 70,psi
